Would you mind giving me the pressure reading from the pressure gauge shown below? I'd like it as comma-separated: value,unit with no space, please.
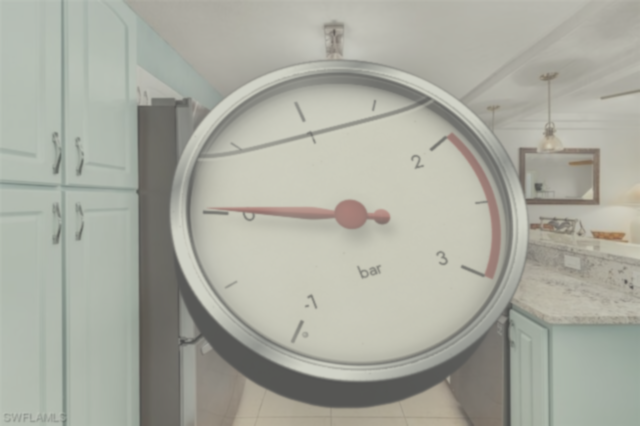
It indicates 0,bar
